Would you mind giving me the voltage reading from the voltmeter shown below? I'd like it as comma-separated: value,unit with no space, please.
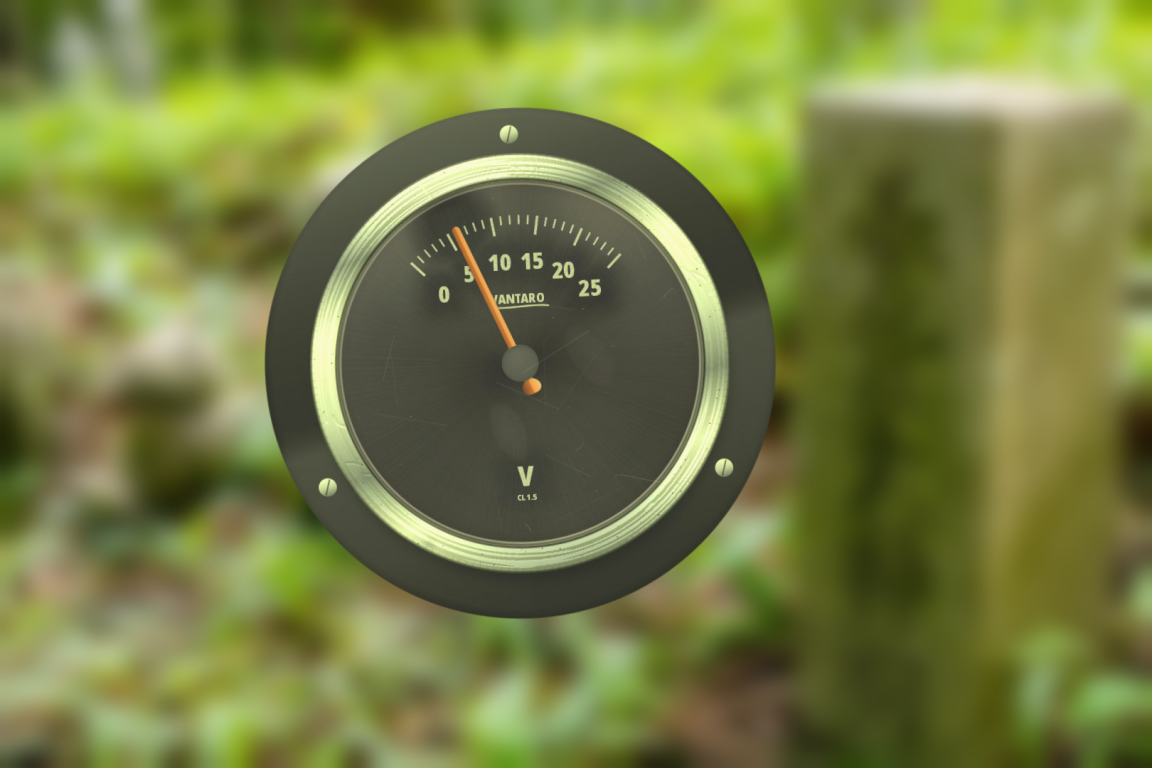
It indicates 6,V
